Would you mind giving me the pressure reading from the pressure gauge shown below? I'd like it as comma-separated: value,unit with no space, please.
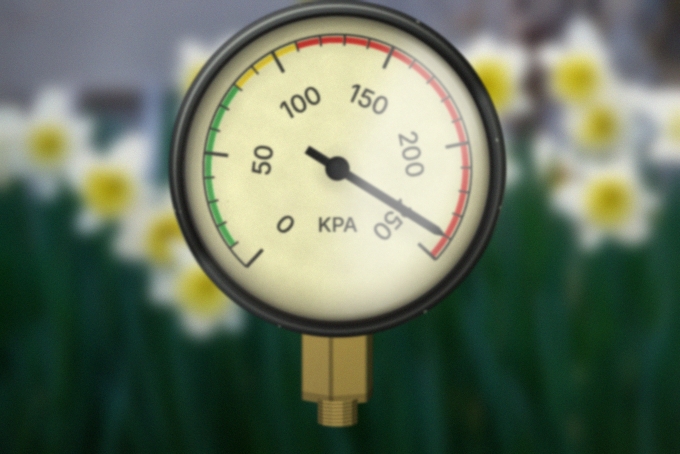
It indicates 240,kPa
